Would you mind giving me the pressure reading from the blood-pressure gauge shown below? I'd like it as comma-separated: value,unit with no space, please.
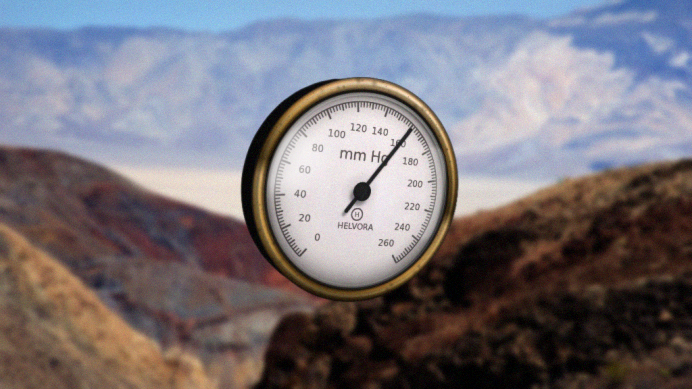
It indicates 160,mmHg
